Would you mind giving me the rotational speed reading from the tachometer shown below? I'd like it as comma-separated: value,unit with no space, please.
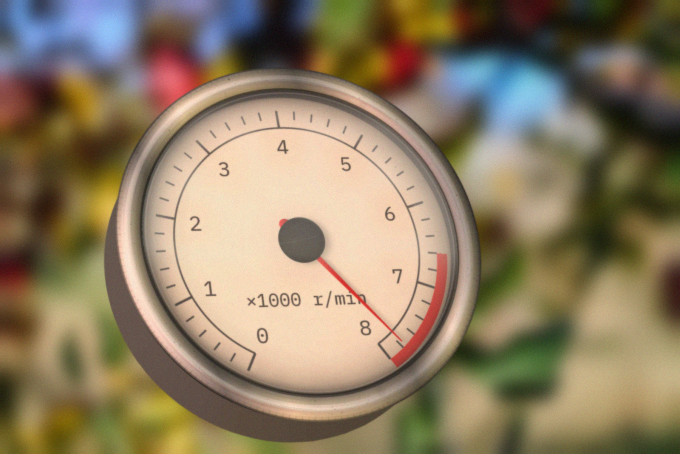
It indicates 7800,rpm
